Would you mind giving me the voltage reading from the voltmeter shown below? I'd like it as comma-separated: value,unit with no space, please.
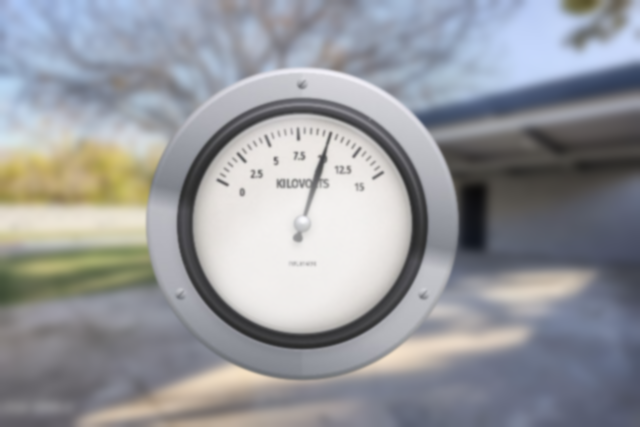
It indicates 10,kV
